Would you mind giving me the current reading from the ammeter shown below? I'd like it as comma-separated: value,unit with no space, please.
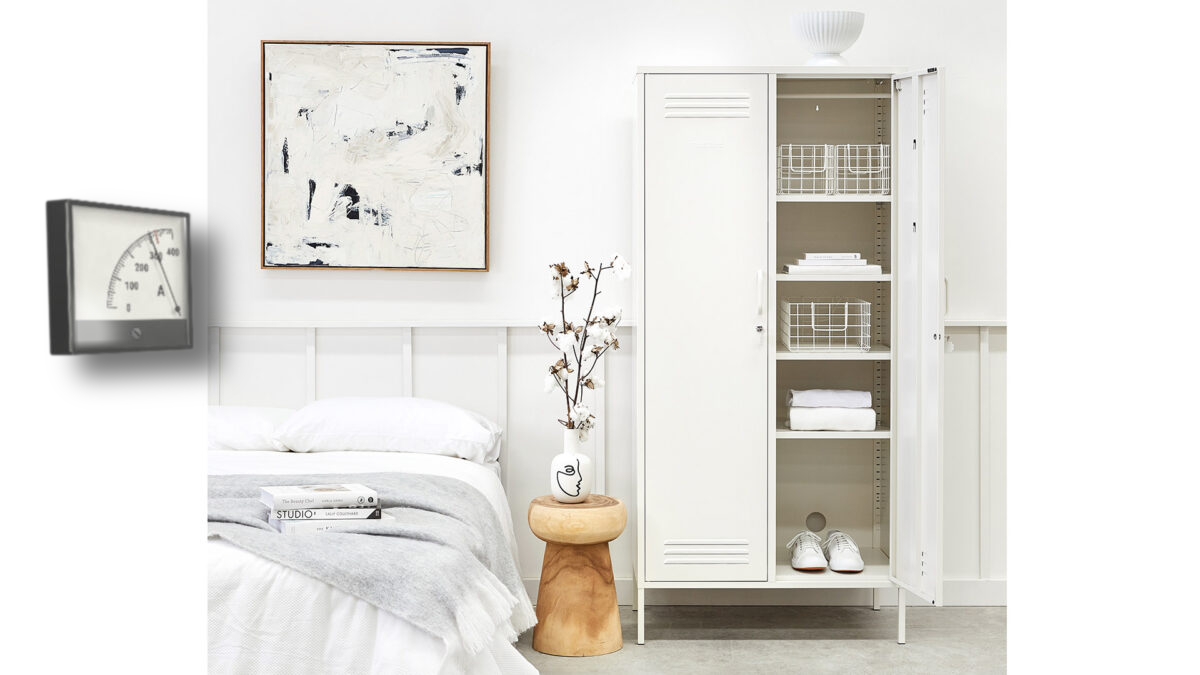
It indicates 300,A
